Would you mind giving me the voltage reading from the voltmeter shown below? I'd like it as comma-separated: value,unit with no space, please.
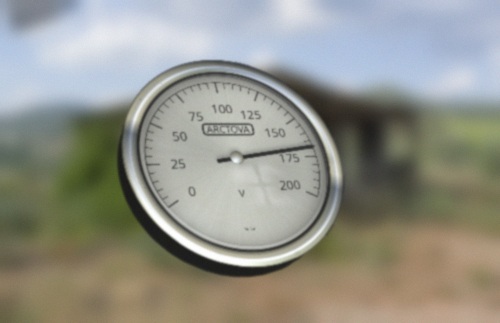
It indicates 170,V
